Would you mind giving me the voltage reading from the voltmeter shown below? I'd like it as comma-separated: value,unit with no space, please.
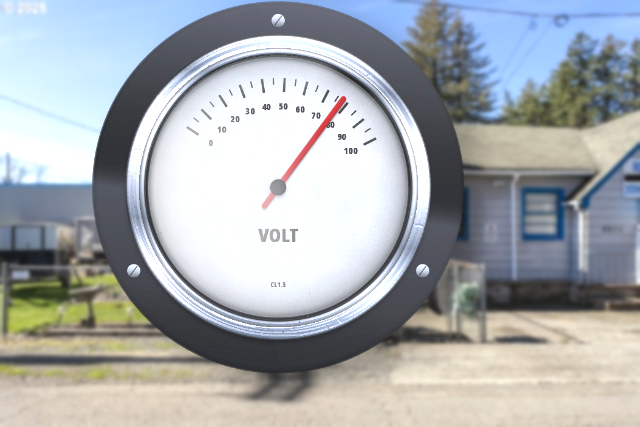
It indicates 77.5,V
